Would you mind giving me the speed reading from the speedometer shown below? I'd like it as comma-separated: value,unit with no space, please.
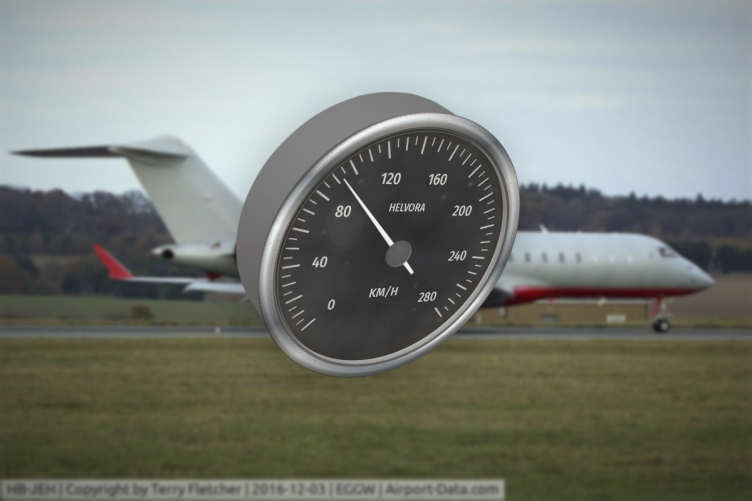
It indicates 92.5,km/h
